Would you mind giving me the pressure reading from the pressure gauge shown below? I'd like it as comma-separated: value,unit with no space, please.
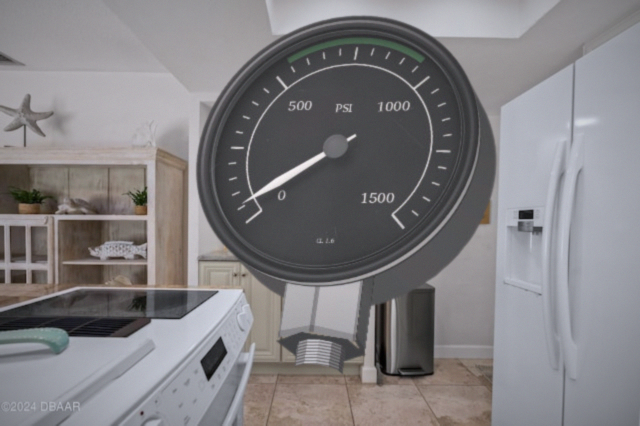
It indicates 50,psi
